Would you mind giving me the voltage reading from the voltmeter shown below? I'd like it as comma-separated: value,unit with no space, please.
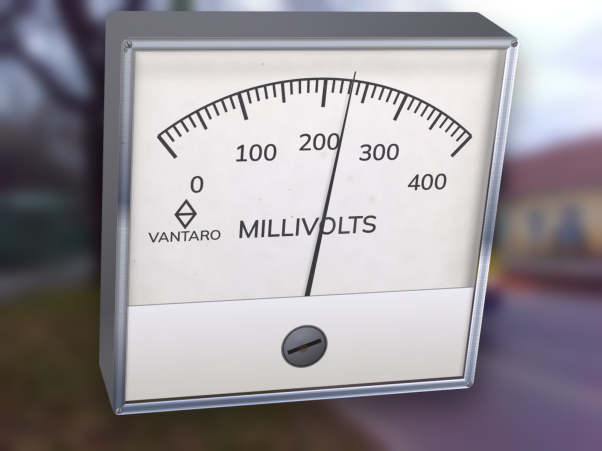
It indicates 230,mV
